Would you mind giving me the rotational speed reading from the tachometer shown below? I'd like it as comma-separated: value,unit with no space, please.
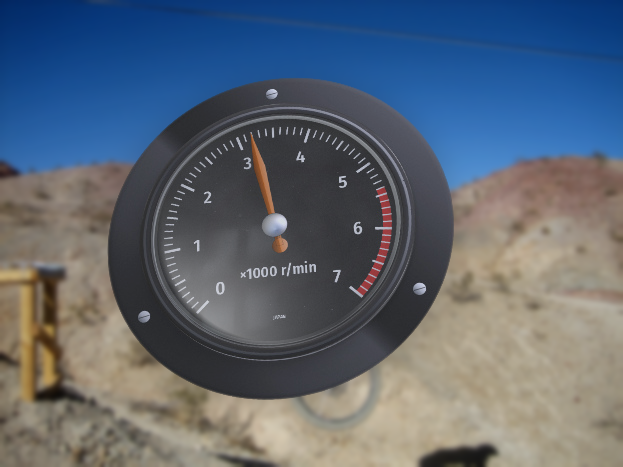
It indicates 3200,rpm
